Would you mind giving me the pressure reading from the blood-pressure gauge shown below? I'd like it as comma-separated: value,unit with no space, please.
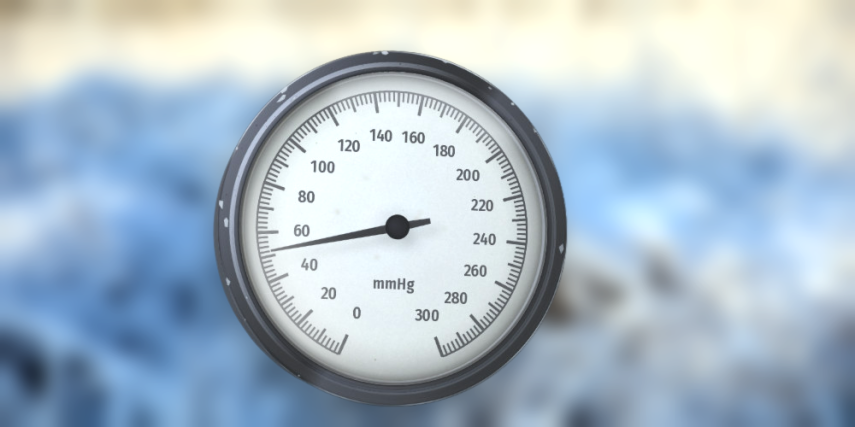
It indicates 52,mmHg
